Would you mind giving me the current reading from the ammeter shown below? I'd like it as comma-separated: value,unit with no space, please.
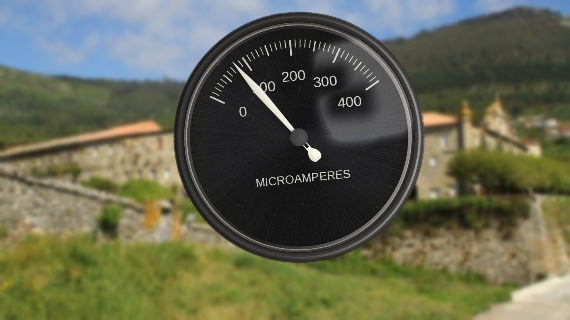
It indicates 80,µA
